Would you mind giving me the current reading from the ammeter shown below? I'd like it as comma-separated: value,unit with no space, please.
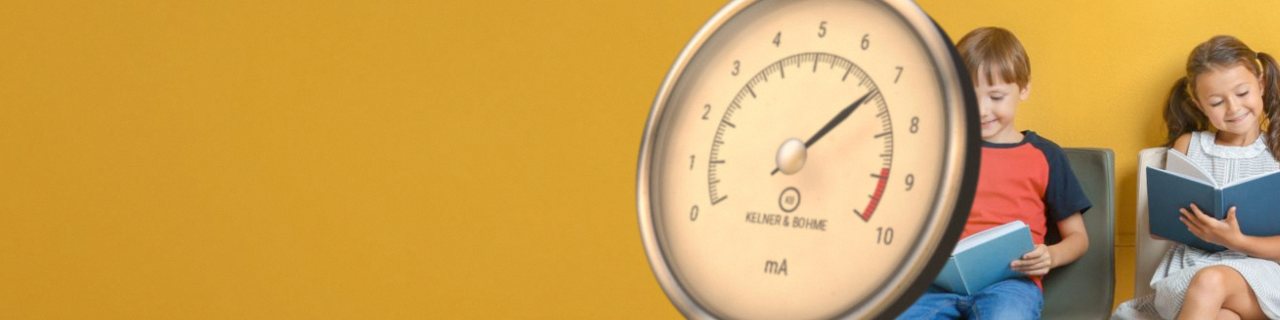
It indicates 7,mA
